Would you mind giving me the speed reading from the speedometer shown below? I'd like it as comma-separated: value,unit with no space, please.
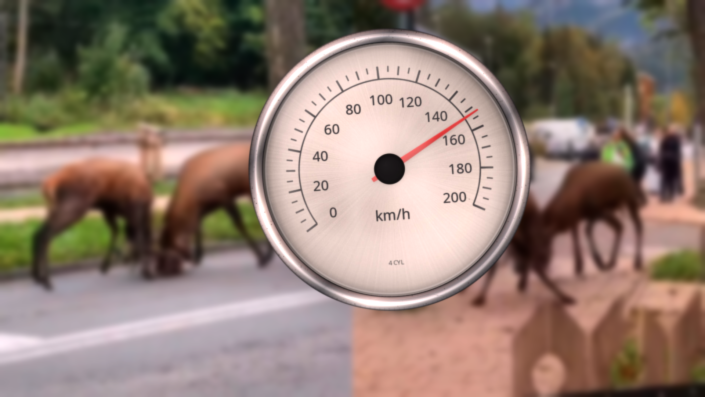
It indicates 152.5,km/h
